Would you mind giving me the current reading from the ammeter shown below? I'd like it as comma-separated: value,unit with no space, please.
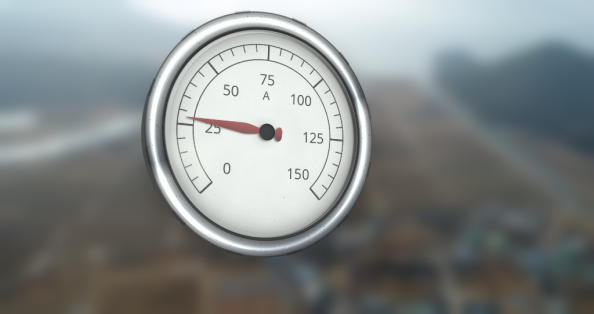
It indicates 27.5,A
